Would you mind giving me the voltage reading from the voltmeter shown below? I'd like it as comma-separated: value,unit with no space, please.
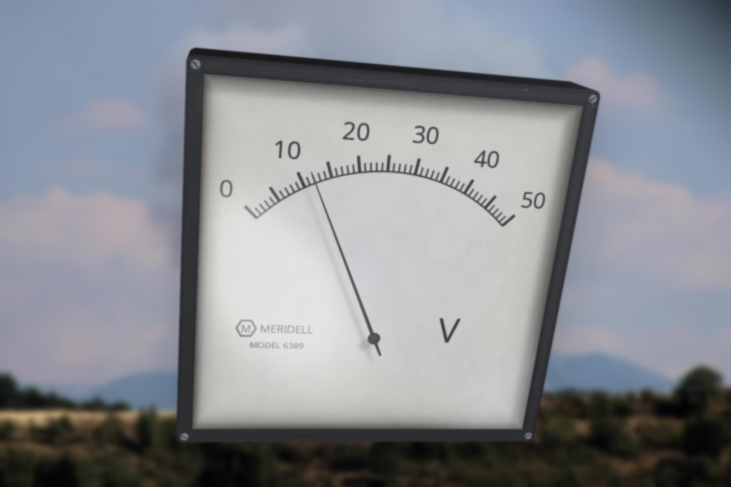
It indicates 12,V
